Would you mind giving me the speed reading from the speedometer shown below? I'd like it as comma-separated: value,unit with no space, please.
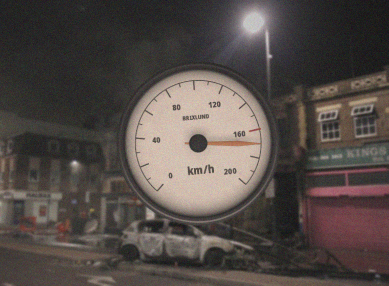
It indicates 170,km/h
